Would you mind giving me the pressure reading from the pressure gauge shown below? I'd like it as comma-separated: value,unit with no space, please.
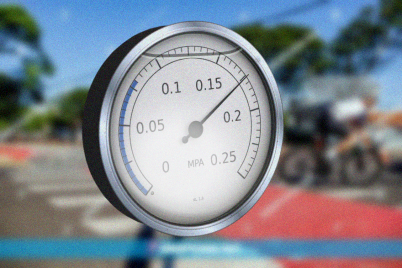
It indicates 0.175,MPa
